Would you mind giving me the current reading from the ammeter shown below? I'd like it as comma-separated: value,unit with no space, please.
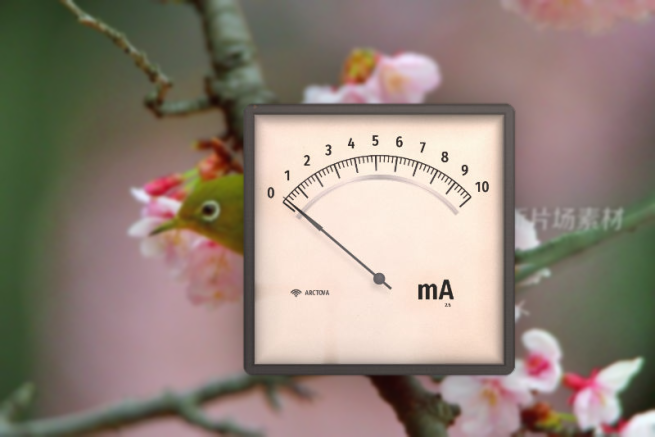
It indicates 0.2,mA
